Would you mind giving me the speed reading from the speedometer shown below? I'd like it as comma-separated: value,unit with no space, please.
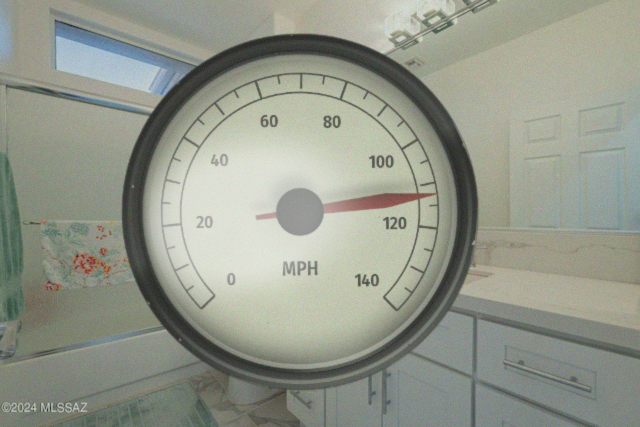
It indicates 112.5,mph
